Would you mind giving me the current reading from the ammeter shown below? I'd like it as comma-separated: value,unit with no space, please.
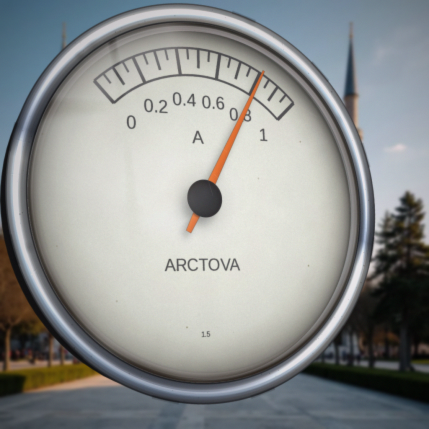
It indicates 0.8,A
